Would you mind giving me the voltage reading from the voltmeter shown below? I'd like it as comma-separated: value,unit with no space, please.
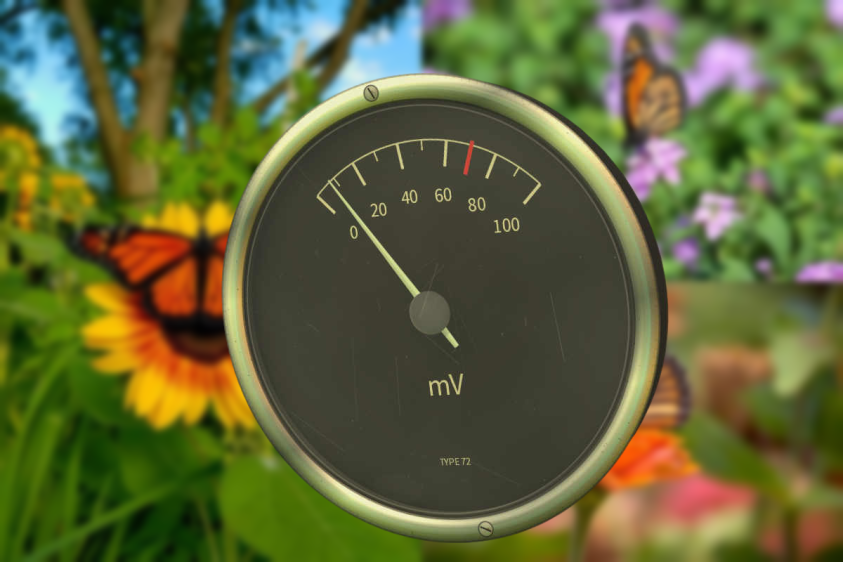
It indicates 10,mV
